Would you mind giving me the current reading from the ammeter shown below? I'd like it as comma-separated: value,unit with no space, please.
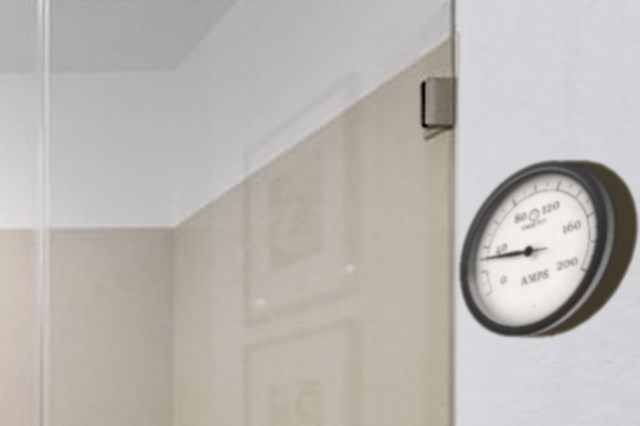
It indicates 30,A
